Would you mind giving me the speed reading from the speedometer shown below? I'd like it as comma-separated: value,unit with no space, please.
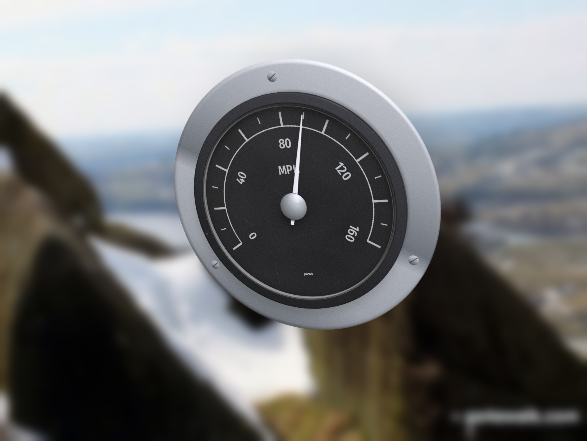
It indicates 90,mph
